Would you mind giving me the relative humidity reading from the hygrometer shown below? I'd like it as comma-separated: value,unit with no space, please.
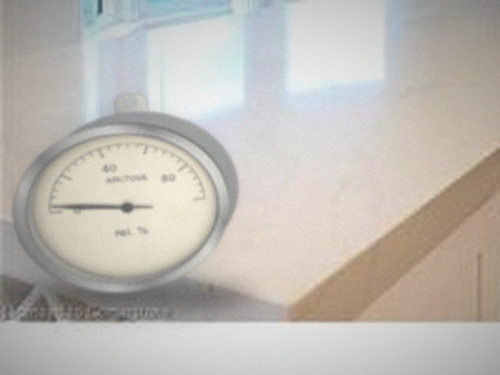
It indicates 4,%
